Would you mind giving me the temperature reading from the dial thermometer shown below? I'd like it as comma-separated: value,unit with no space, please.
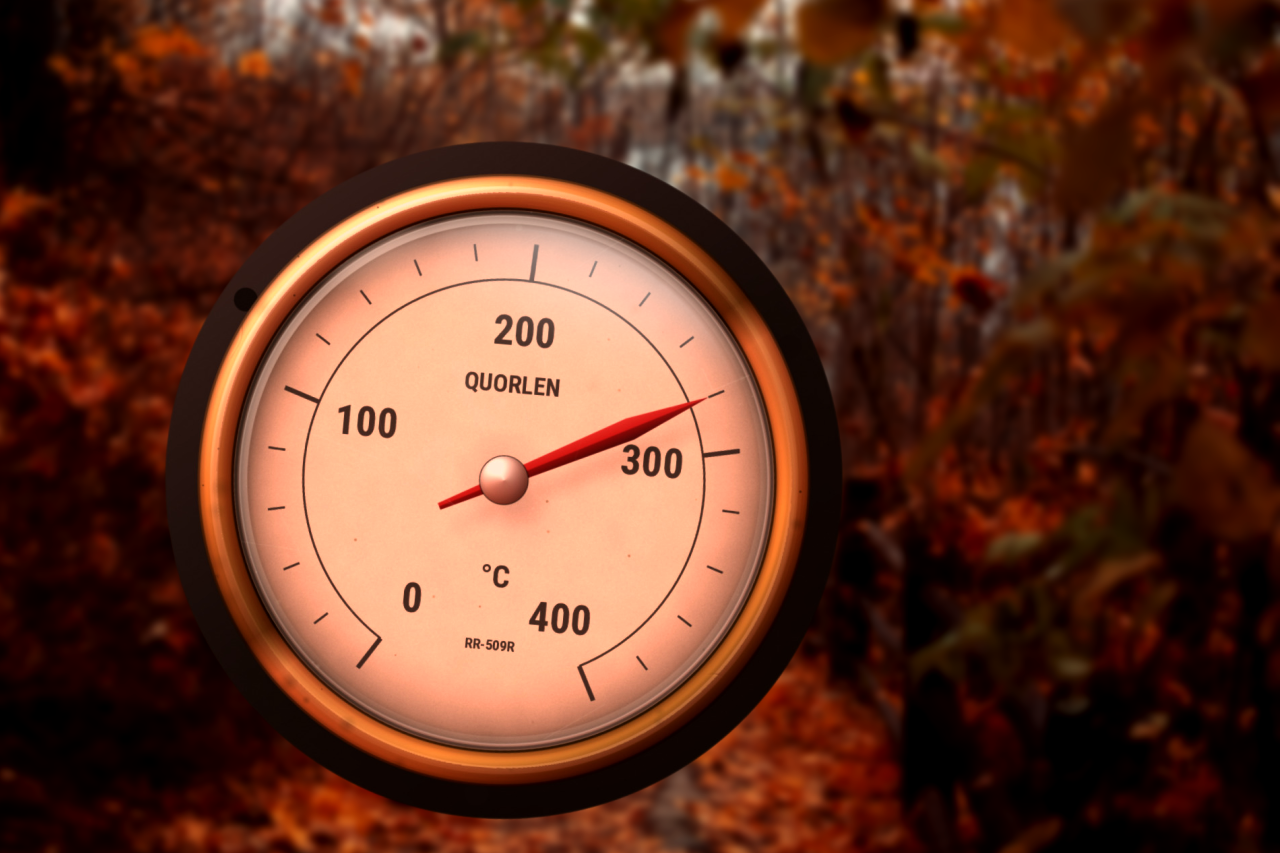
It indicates 280,°C
